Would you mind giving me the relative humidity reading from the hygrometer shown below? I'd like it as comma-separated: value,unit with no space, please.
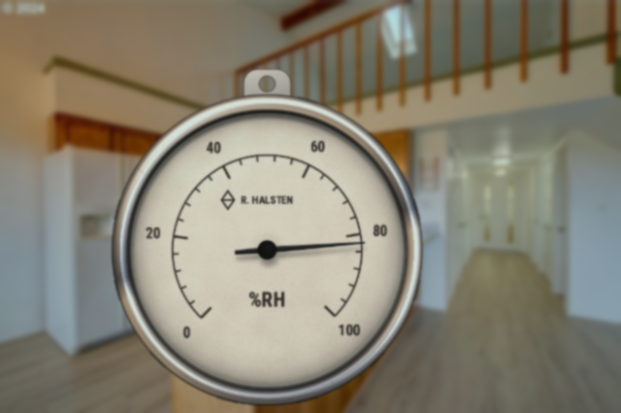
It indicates 82,%
